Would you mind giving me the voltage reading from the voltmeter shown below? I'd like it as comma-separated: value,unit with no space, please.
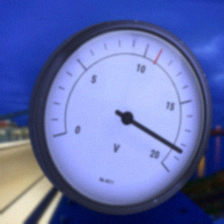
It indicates 18.5,V
